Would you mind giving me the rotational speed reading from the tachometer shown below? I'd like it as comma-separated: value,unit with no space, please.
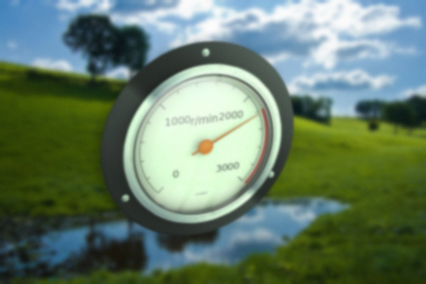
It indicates 2200,rpm
